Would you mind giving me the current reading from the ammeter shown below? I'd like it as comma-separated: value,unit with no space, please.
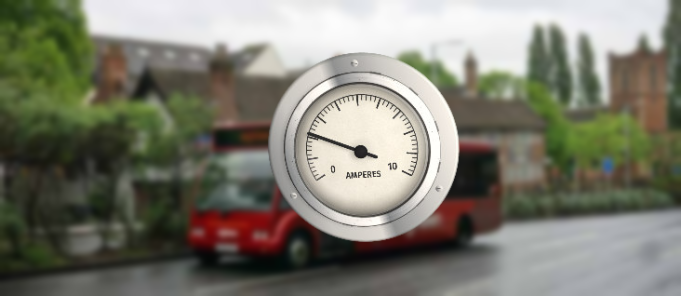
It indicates 2.2,A
